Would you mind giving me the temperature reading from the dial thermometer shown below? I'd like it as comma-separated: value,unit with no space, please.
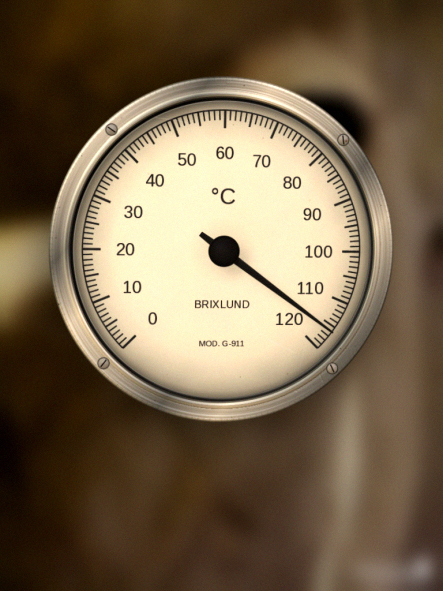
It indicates 116,°C
